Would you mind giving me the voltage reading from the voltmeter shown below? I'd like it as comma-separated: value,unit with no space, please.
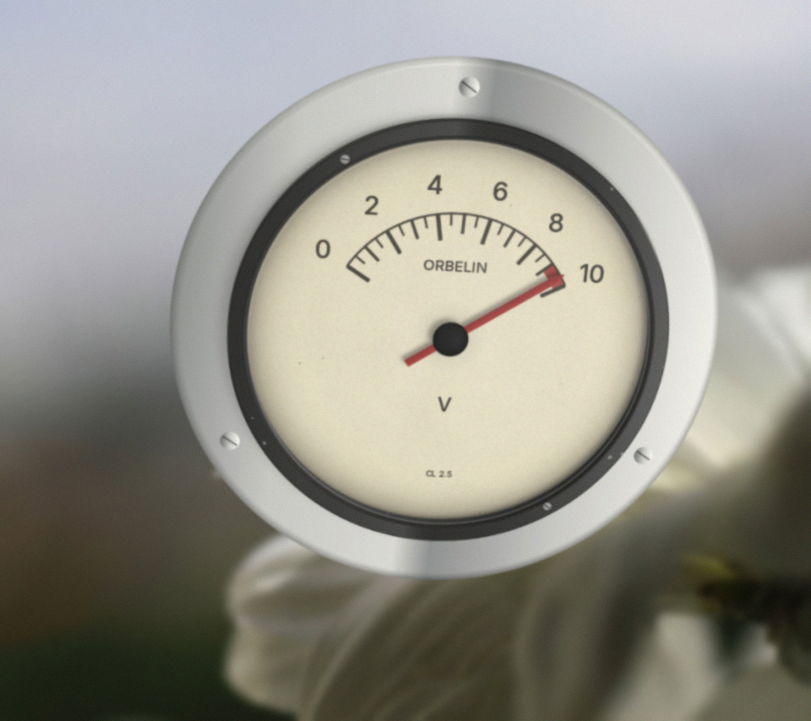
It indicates 9.5,V
